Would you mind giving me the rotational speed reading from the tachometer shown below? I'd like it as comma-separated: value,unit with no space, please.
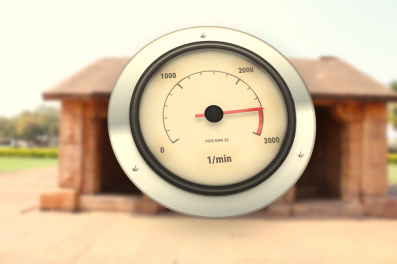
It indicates 2600,rpm
